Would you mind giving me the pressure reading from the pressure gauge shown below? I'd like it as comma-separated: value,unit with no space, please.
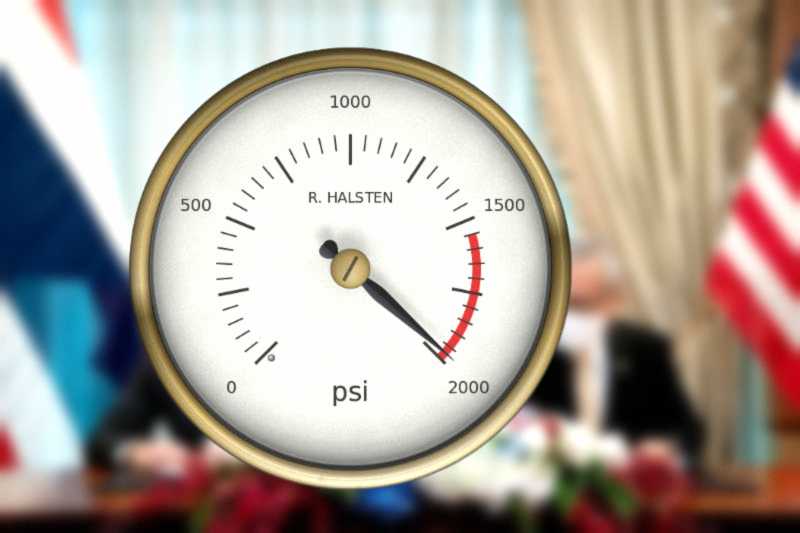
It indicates 1975,psi
